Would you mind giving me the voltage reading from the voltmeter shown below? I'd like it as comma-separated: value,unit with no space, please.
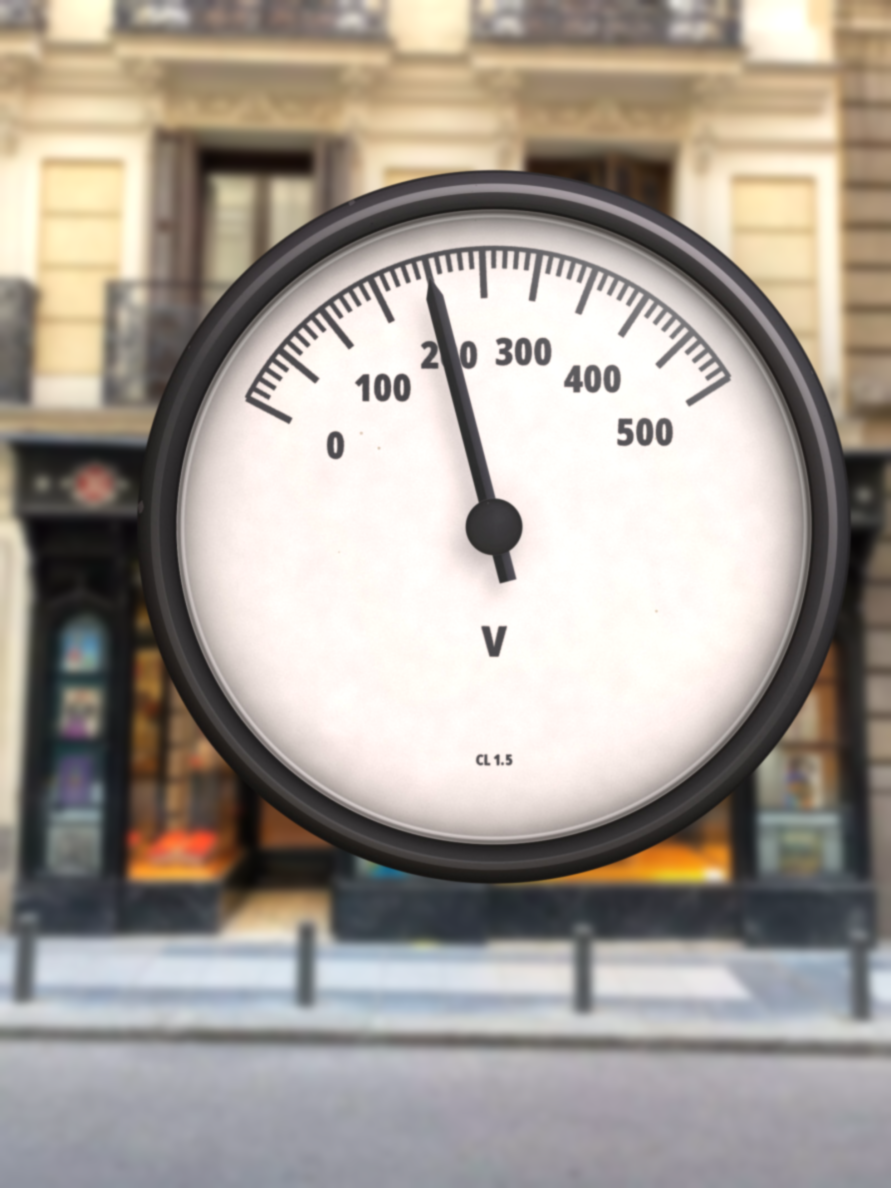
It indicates 200,V
